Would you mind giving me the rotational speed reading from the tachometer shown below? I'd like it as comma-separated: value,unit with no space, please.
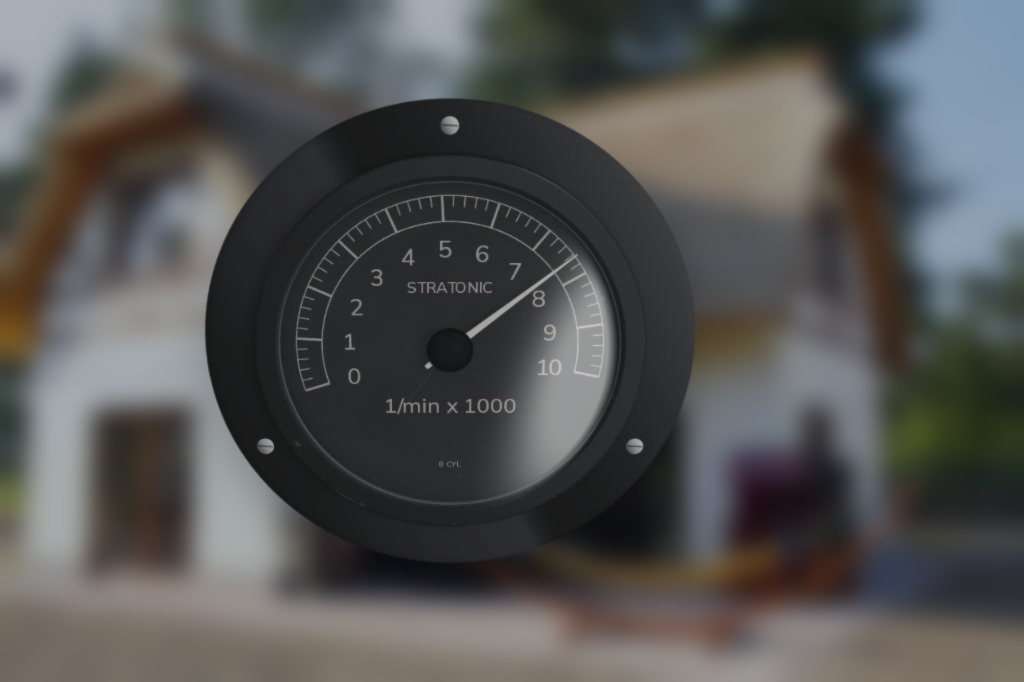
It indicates 7600,rpm
